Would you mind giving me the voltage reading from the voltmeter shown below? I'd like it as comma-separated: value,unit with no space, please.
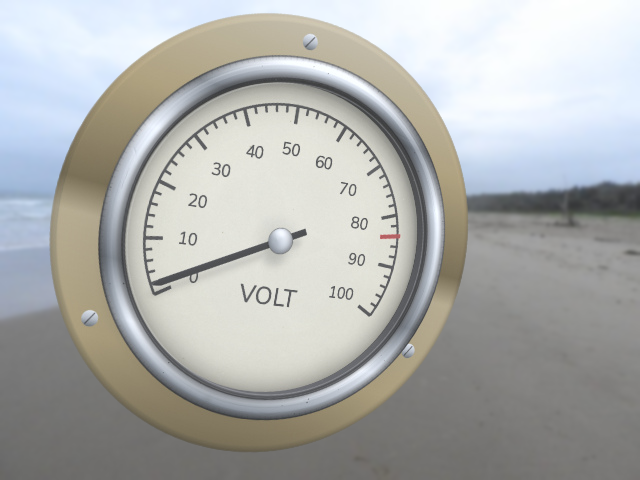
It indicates 2,V
